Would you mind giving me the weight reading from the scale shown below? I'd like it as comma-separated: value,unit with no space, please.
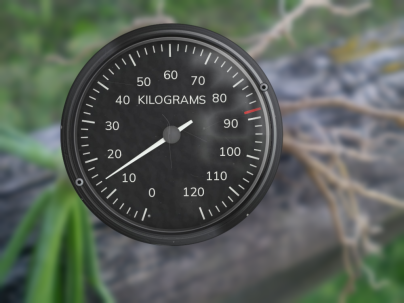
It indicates 14,kg
